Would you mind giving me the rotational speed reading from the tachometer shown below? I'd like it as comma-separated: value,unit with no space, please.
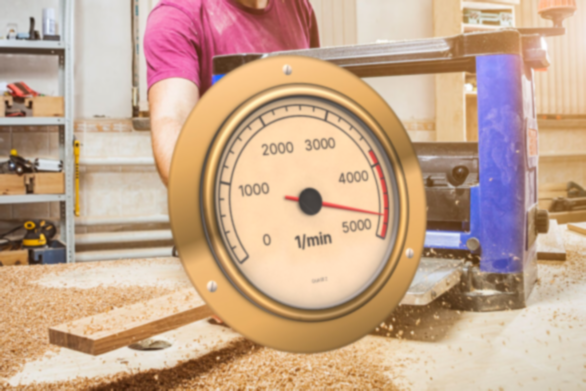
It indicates 4700,rpm
